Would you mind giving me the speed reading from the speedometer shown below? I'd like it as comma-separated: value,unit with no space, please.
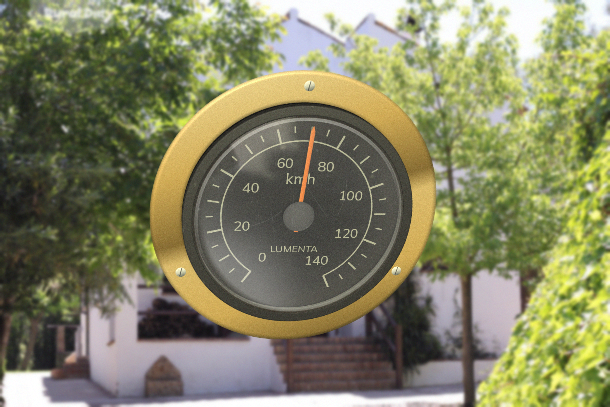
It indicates 70,km/h
